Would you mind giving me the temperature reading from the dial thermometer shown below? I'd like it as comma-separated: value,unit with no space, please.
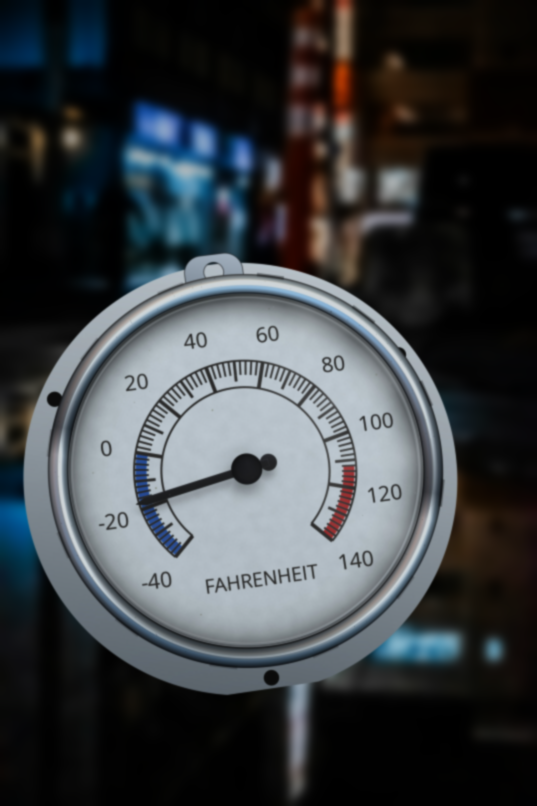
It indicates -18,°F
